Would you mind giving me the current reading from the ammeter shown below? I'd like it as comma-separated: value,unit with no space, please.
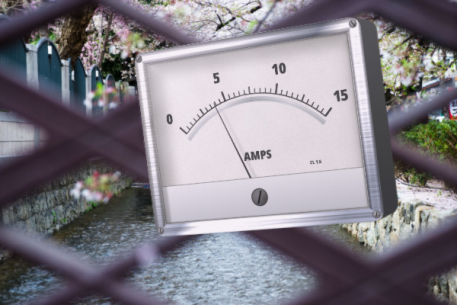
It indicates 4,A
